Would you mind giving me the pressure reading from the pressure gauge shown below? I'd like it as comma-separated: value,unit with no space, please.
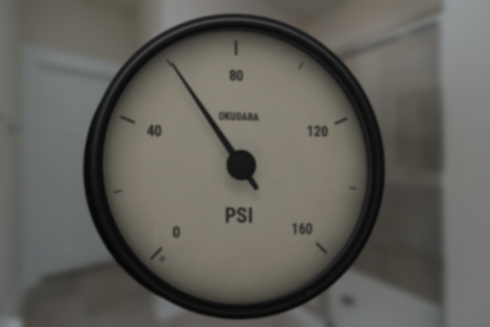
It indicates 60,psi
